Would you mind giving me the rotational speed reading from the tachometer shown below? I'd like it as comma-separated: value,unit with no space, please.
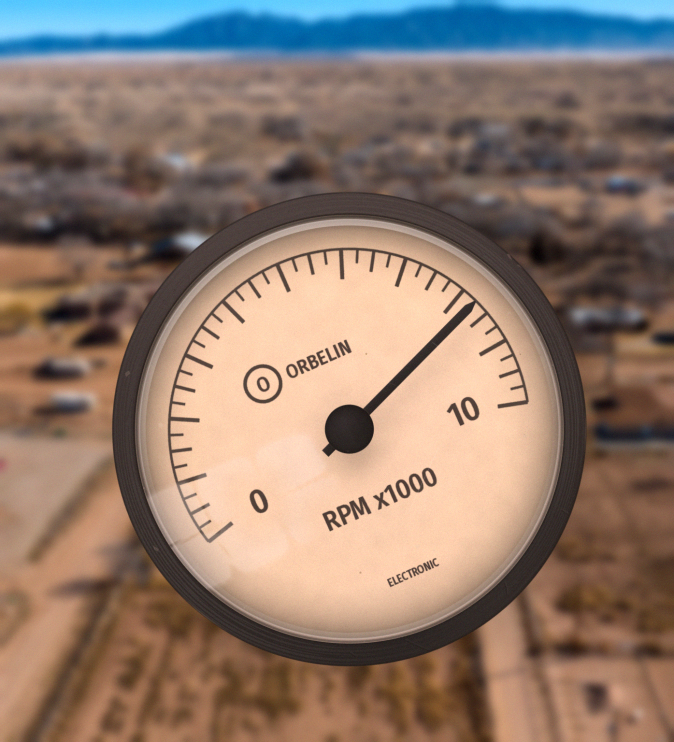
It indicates 8250,rpm
